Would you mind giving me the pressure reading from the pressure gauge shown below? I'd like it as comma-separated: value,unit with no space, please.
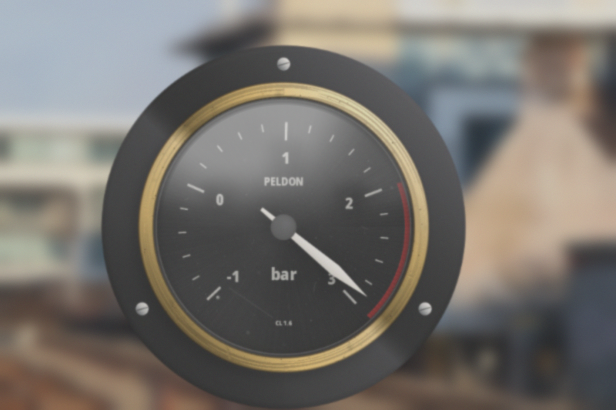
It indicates 2.9,bar
